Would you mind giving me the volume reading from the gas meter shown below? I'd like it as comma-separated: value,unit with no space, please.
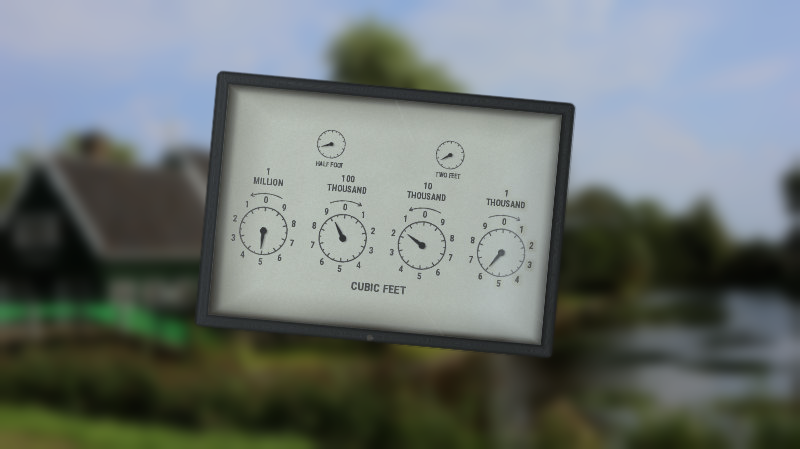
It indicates 491600,ft³
